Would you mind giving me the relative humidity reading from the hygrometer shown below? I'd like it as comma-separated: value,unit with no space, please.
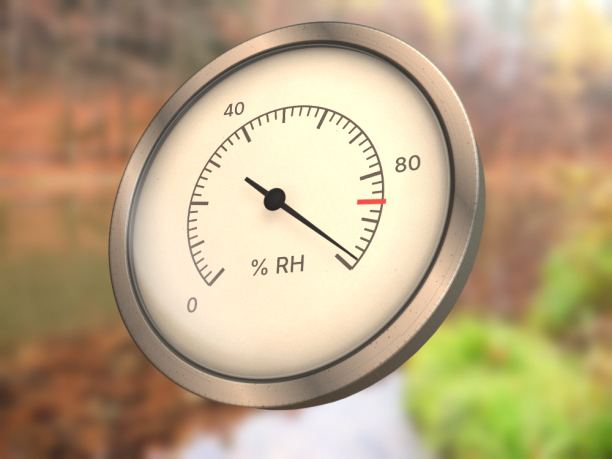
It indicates 98,%
